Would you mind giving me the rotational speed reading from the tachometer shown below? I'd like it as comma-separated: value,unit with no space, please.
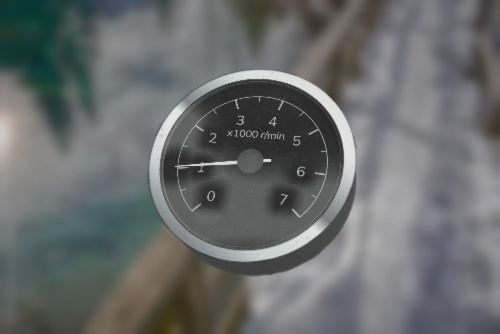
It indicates 1000,rpm
